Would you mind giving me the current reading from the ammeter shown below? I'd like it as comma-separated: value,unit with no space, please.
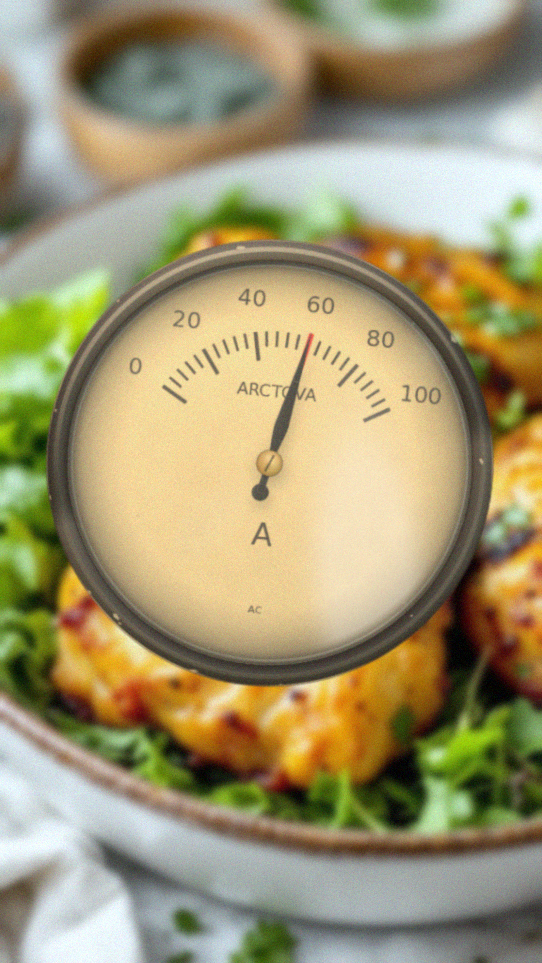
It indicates 60,A
